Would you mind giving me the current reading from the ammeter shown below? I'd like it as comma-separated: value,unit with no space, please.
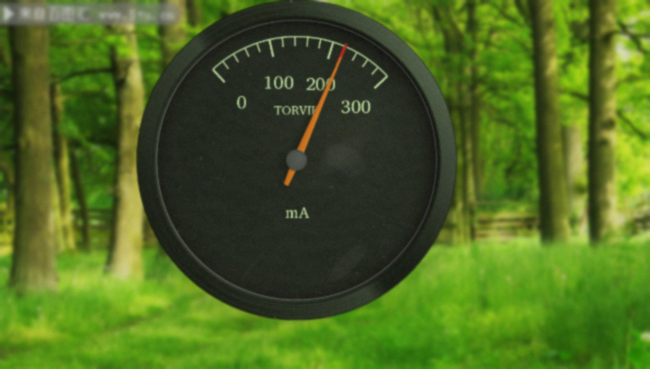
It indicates 220,mA
